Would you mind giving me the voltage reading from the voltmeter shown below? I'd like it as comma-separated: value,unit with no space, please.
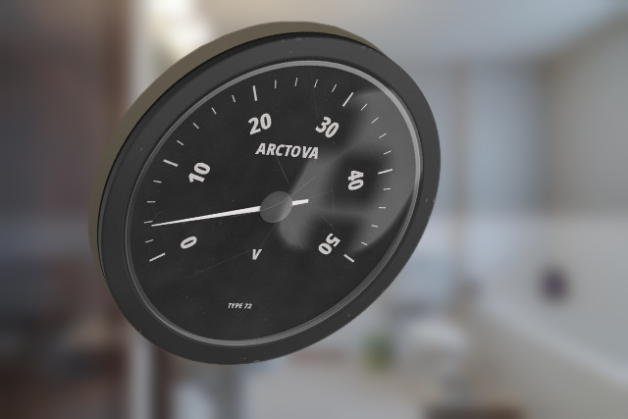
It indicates 4,V
